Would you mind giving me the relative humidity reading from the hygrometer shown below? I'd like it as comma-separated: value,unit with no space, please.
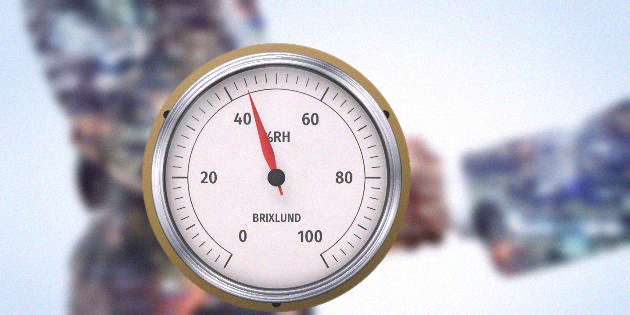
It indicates 44,%
